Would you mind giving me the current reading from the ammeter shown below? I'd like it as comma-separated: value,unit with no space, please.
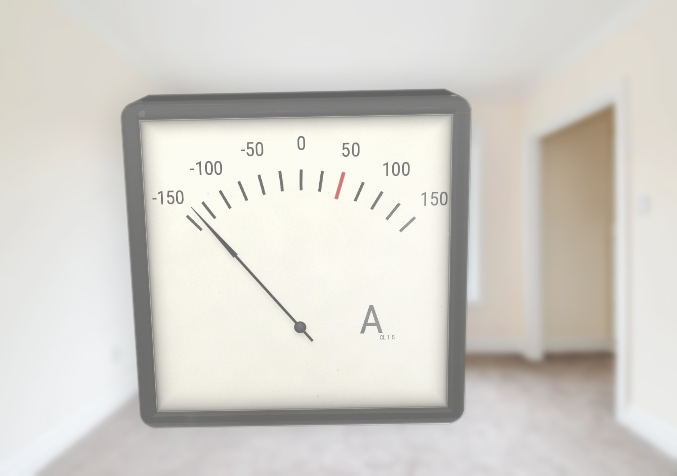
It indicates -137.5,A
